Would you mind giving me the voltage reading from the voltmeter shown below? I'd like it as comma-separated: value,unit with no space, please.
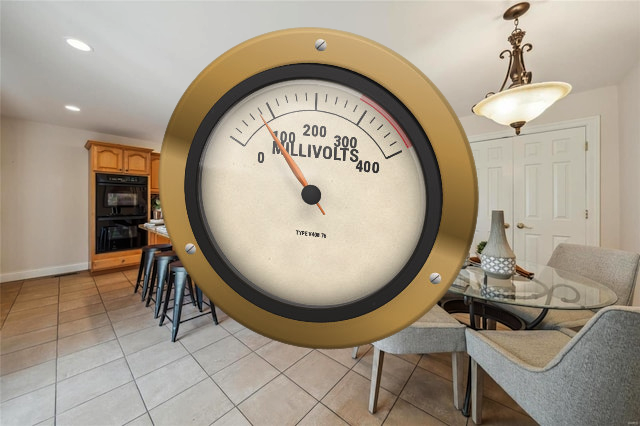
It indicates 80,mV
